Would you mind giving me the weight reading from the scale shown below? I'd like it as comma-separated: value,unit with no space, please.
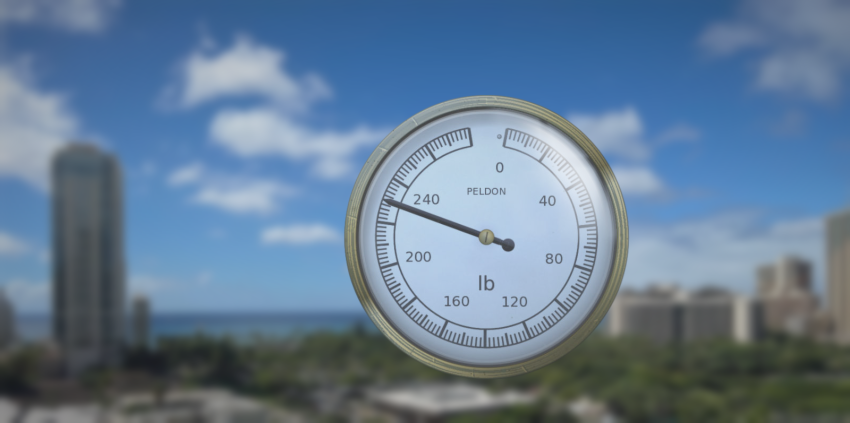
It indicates 230,lb
